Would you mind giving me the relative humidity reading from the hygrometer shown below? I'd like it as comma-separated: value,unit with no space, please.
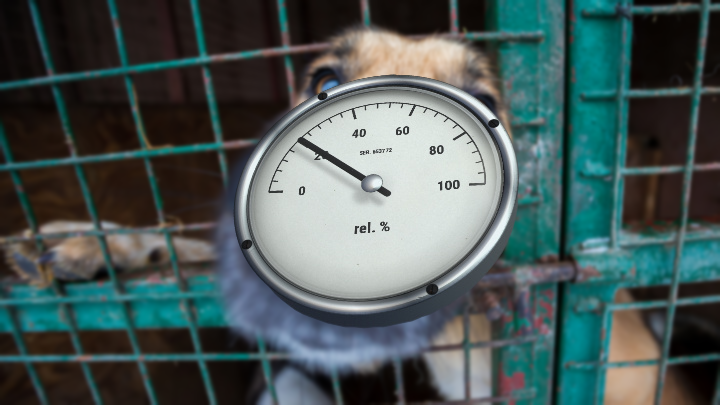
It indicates 20,%
